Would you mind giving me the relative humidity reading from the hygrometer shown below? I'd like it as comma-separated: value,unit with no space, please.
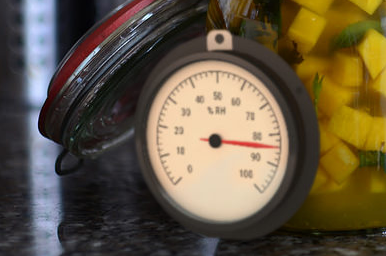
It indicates 84,%
